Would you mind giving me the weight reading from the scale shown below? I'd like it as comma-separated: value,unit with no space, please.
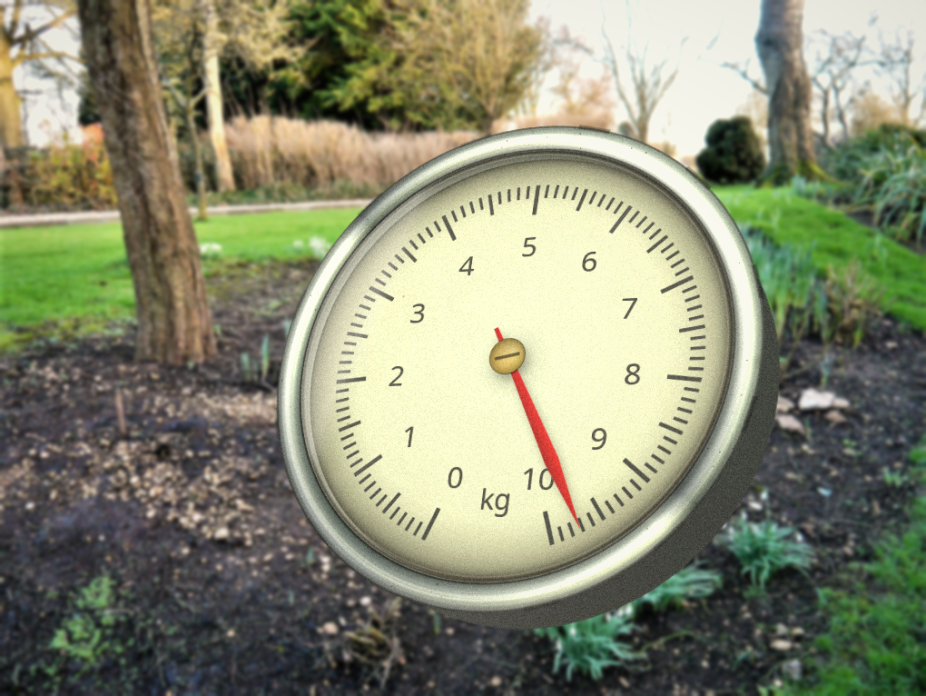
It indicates 9.7,kg
